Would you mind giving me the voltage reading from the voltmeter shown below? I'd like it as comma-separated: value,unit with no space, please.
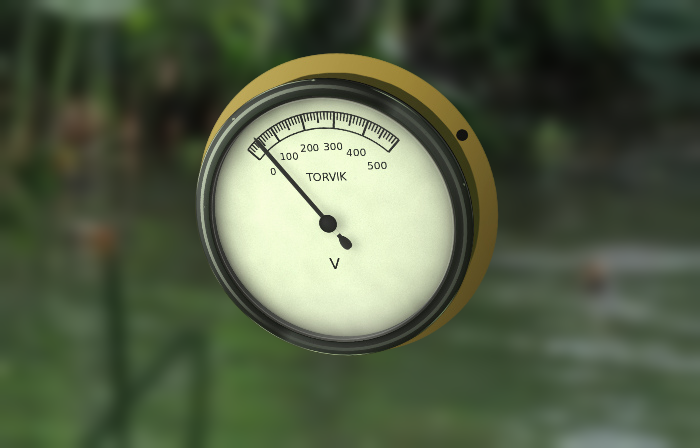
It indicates 50,V
